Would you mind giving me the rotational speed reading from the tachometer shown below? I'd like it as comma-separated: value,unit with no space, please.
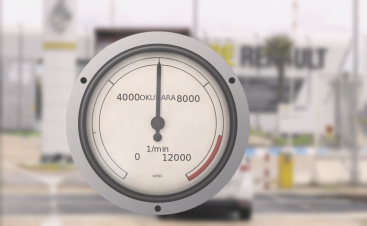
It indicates 6000,rpm
